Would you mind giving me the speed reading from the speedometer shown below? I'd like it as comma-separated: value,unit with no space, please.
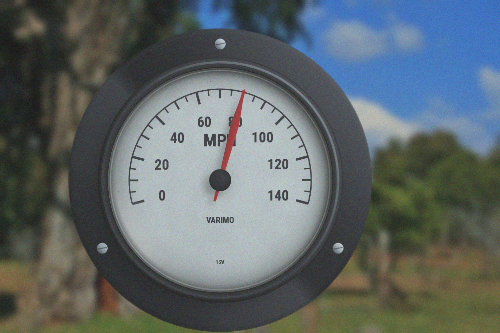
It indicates 80,mph
